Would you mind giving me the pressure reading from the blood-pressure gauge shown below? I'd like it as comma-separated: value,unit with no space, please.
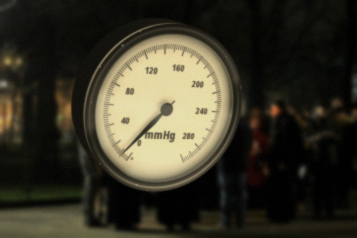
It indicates 10,mmHg
